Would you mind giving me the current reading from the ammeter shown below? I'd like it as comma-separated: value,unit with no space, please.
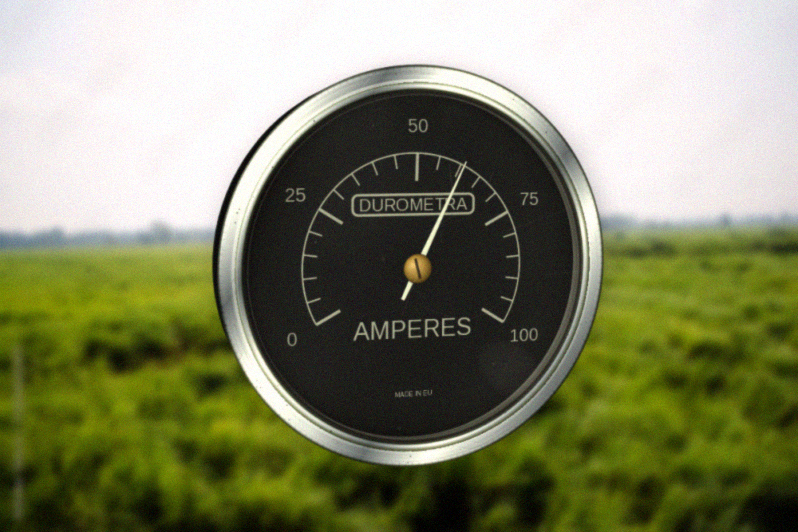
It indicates 60,A
